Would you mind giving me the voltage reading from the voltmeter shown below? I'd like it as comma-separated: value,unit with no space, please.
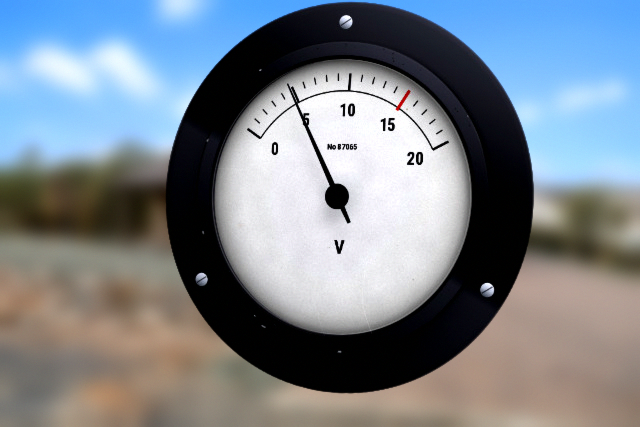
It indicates 5,V
